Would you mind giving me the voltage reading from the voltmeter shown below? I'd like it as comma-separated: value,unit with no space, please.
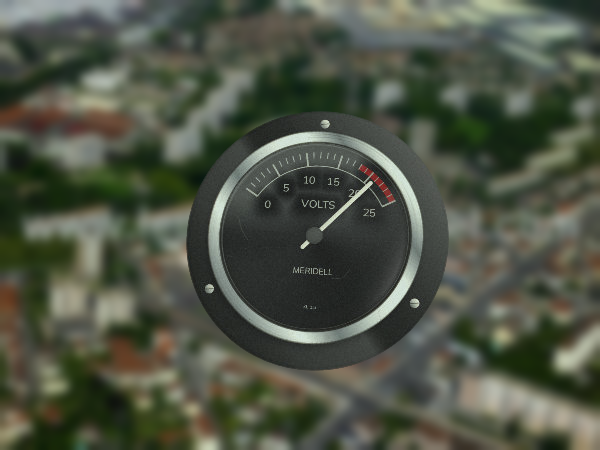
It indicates 21,V
